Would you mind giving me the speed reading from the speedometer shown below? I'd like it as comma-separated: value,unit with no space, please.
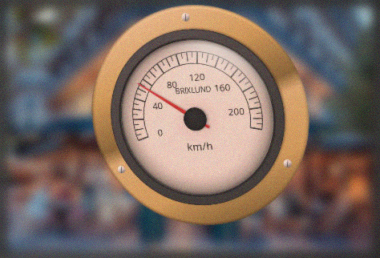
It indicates 55,km/h
